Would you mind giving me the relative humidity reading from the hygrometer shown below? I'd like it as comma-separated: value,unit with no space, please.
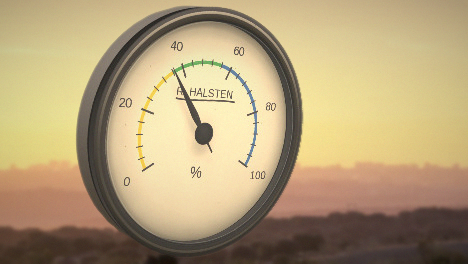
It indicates 36,%
